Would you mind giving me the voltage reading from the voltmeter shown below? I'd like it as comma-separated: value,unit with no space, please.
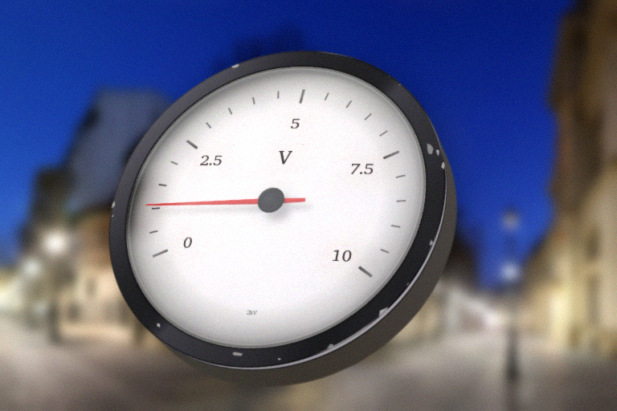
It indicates 1,V
